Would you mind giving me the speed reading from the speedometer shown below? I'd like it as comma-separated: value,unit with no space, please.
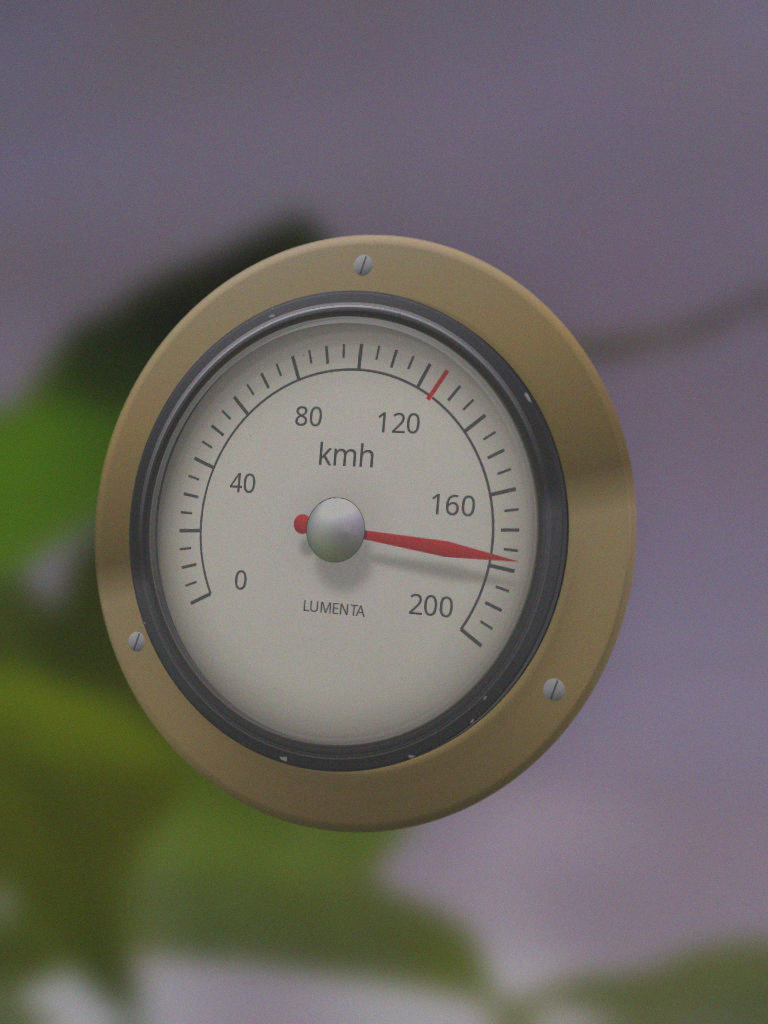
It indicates 177.5,km/h
